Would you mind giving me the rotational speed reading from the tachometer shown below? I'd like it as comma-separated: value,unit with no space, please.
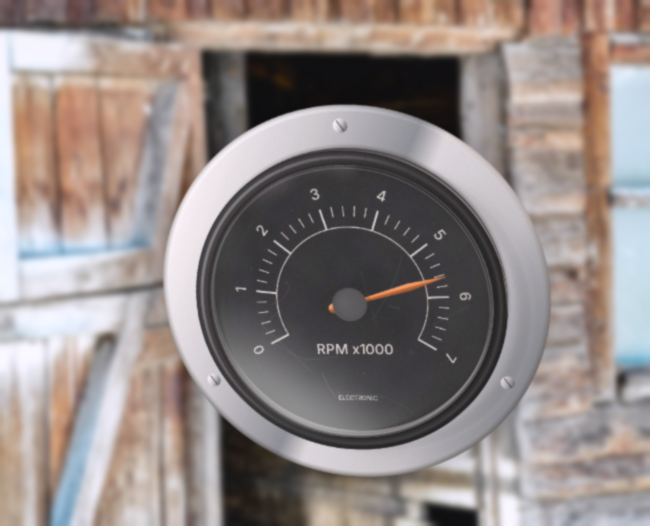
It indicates 5600,rpm
